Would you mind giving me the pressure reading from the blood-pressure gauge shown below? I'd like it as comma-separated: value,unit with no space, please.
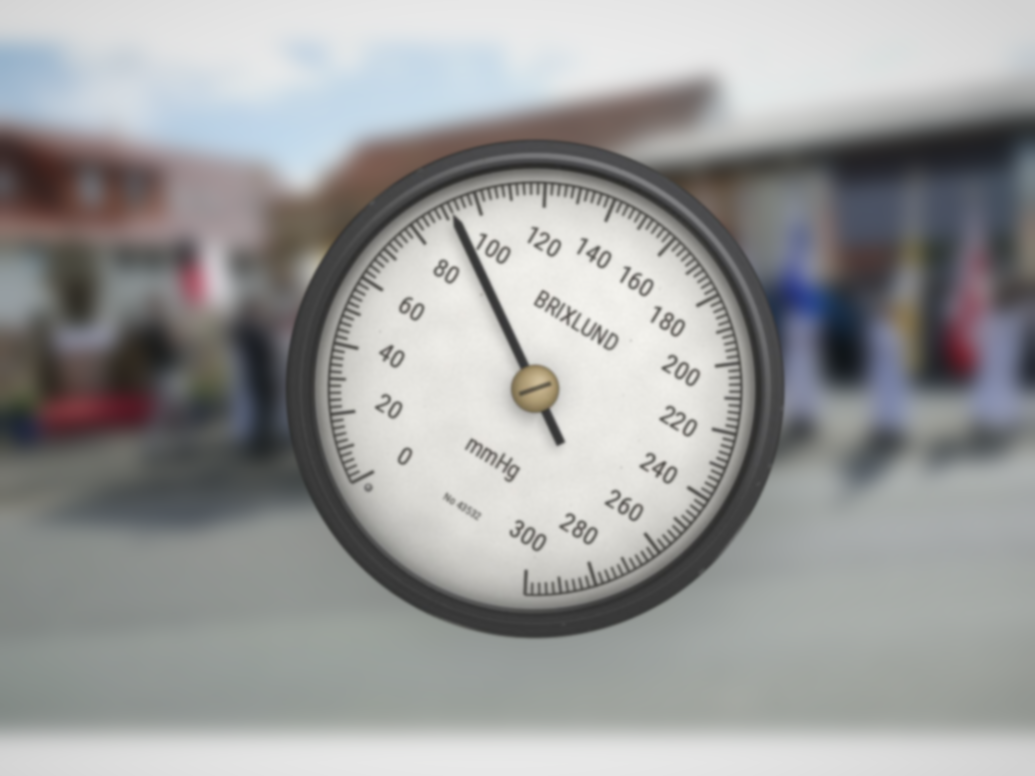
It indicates 92,mmHg
